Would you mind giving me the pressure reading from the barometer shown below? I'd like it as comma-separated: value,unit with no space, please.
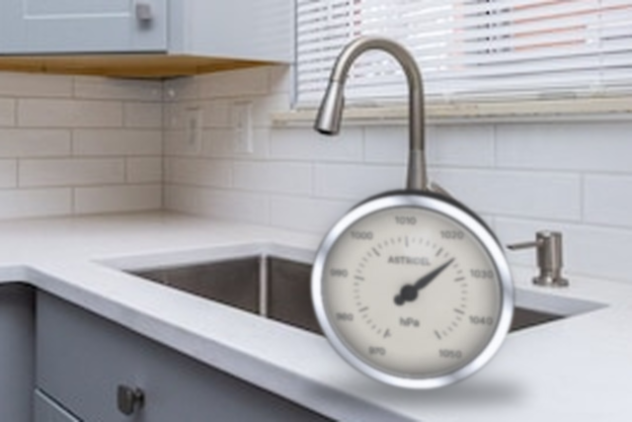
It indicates 1024,hPa
